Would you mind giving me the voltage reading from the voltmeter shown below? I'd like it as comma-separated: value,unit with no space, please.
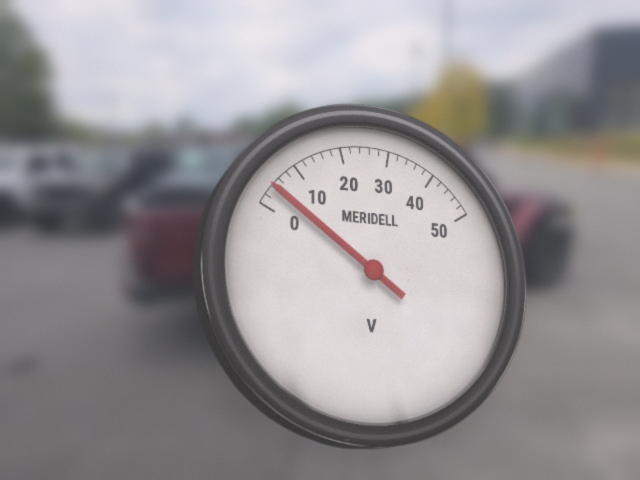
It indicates 4,V
